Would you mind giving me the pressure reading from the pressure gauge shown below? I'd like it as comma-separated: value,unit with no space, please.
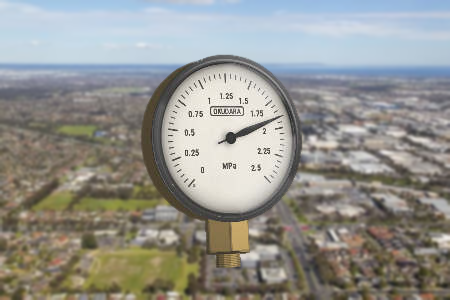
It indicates 1.9,MPa
